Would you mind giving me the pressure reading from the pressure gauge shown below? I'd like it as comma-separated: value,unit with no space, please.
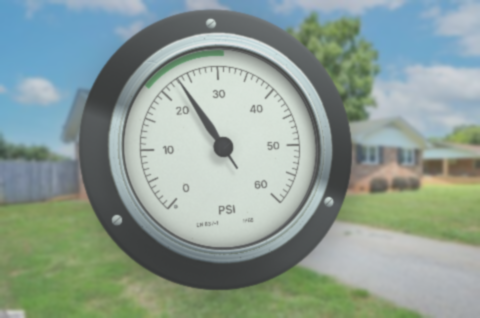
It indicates 23,psi
